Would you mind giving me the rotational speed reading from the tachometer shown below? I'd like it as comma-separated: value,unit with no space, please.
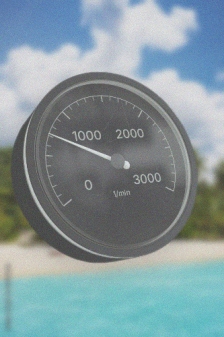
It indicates 700,rpm
